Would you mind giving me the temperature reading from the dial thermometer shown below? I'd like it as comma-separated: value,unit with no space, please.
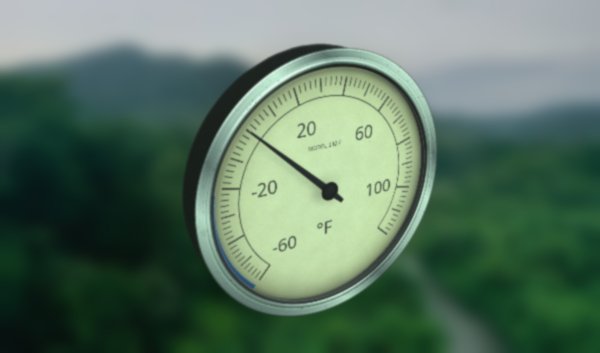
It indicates 0,°F
